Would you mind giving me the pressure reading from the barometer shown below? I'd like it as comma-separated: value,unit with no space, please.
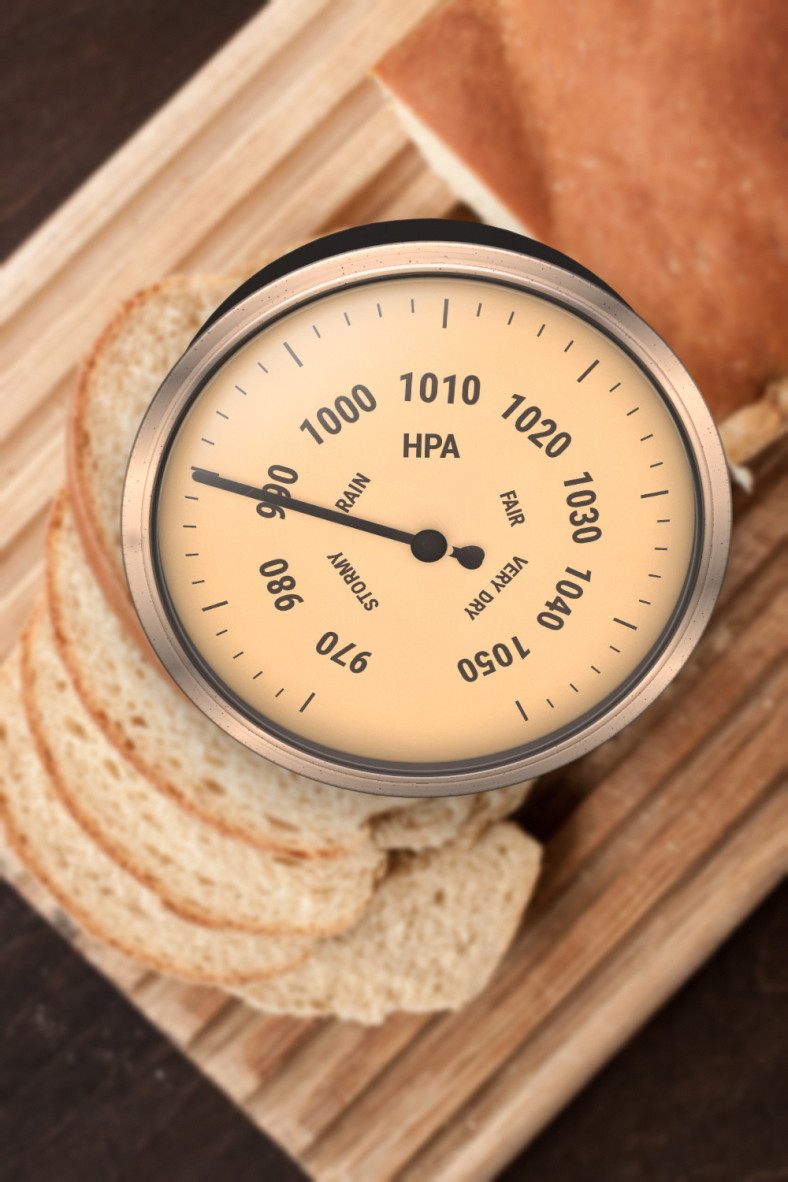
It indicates 990,hPa
